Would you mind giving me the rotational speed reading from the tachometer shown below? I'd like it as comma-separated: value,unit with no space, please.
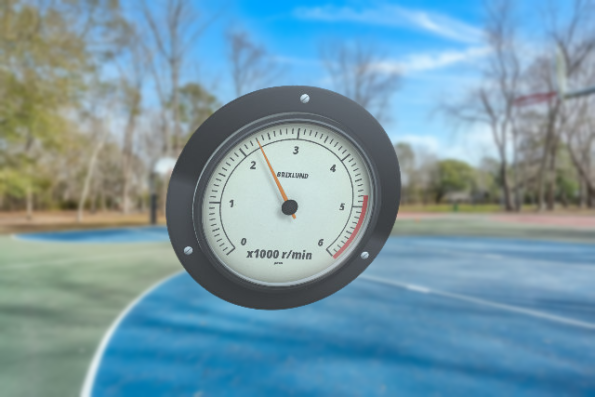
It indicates 2300,rpm
